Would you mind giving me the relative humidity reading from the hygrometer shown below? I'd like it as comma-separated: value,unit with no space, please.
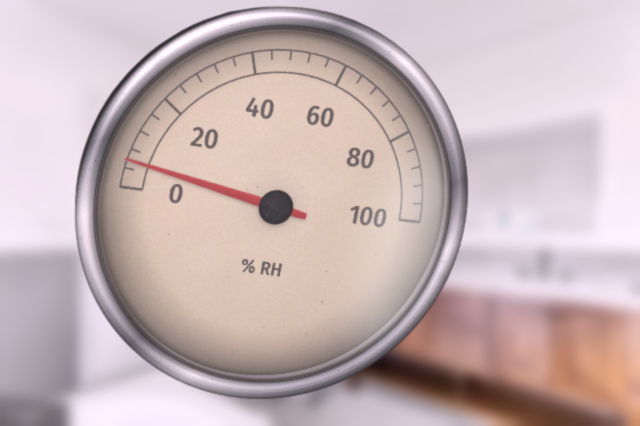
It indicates 6,%
